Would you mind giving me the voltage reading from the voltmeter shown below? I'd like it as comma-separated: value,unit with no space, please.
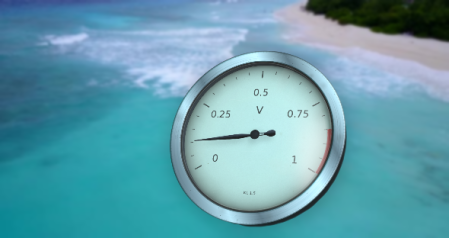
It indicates 0.1,V
